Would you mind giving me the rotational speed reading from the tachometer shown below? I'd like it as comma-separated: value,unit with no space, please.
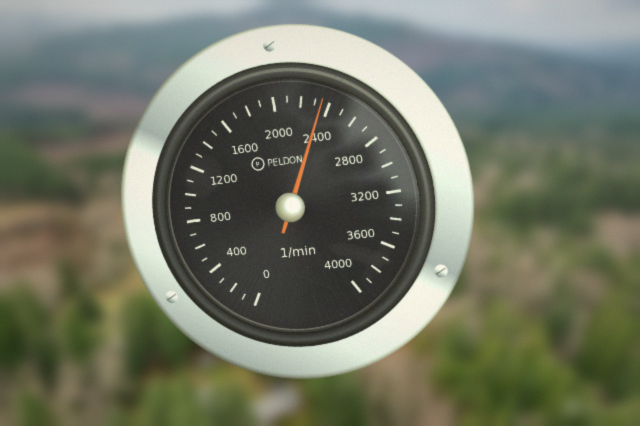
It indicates 2350,rpm
